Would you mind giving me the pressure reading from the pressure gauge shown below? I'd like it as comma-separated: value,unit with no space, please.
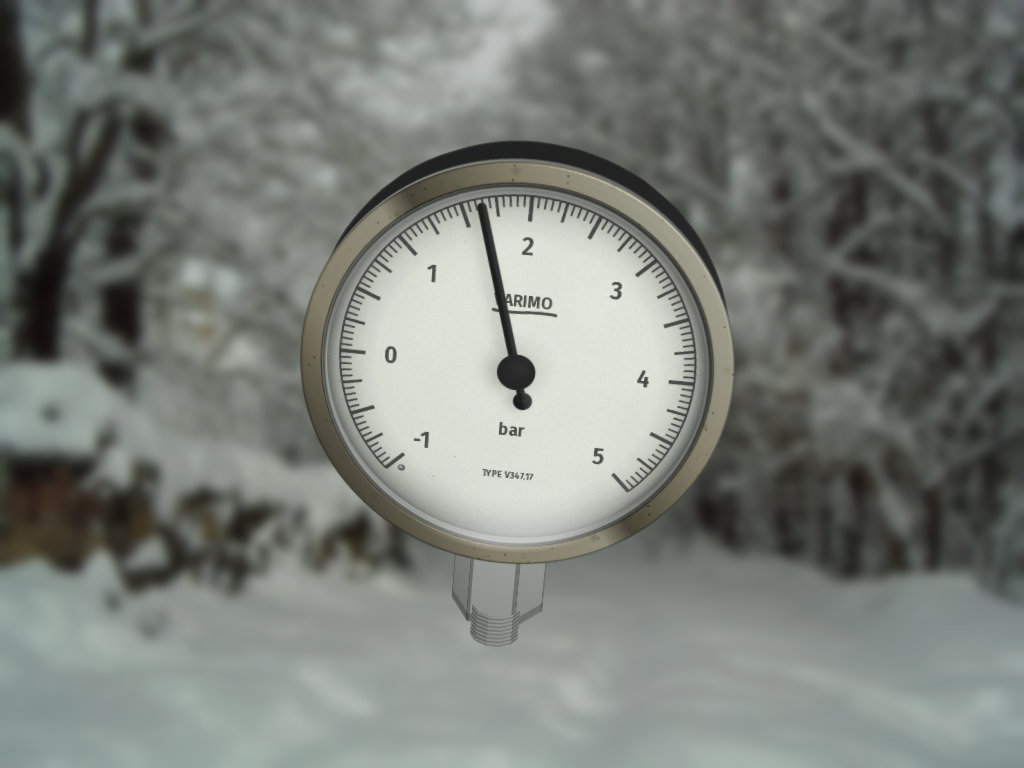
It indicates 1.65,bar
